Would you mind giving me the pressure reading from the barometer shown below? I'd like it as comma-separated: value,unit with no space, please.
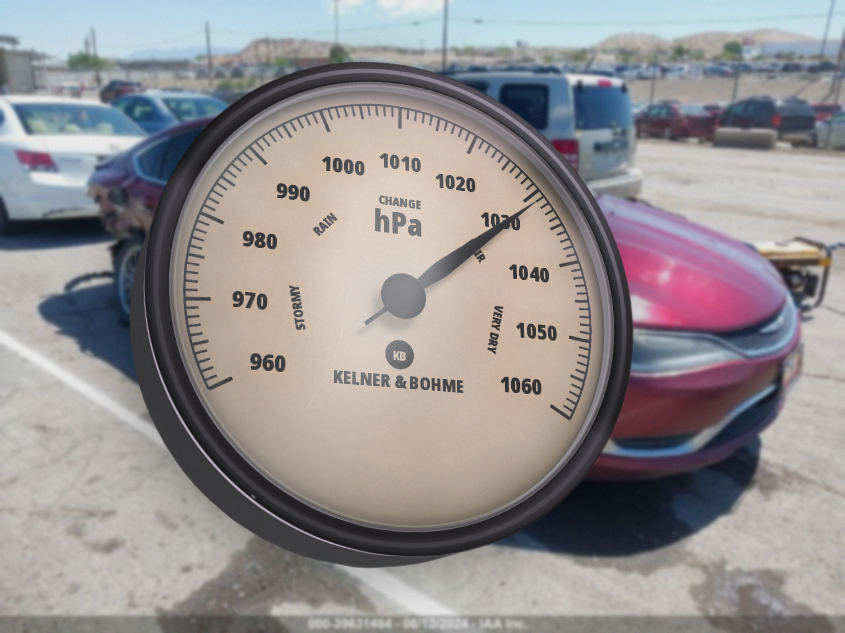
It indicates 1031,hPa
